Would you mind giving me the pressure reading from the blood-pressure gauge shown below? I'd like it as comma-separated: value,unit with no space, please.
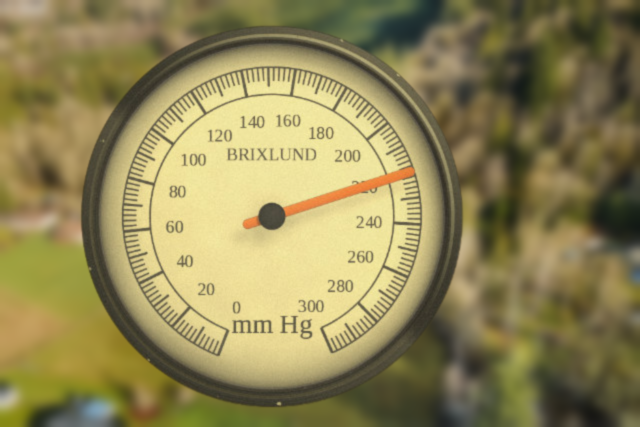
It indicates 220,mmHg
